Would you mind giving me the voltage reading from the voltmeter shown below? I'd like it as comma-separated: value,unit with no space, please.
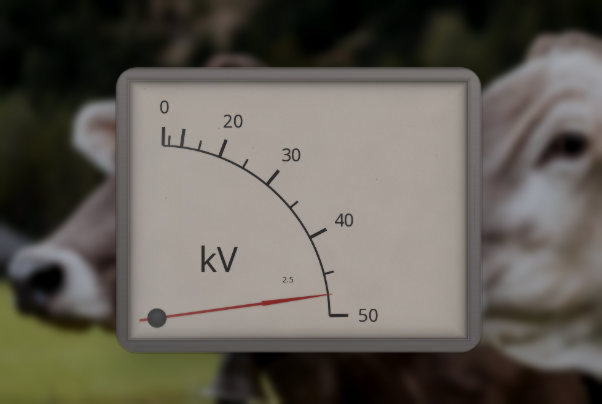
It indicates 47.5,kV
